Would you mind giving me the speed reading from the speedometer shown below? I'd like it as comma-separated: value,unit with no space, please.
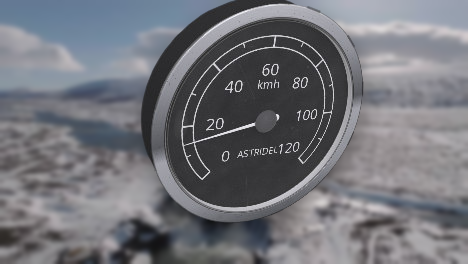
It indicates 15,km/h
